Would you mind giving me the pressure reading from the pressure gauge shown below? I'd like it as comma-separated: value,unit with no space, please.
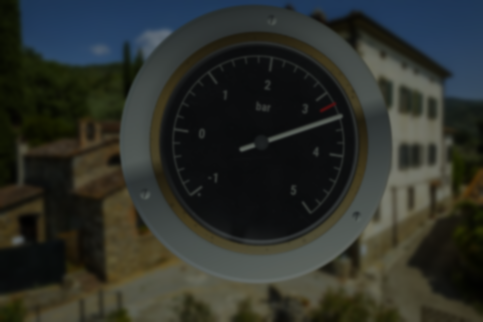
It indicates 3.4,bar
